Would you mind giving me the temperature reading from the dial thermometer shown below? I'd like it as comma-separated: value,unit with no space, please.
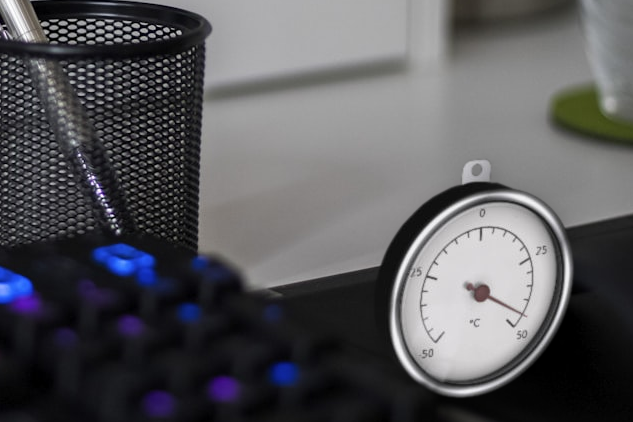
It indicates 45,°C
